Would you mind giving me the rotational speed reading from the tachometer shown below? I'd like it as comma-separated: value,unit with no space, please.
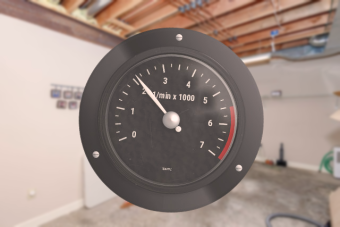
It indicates 2125,rpm
